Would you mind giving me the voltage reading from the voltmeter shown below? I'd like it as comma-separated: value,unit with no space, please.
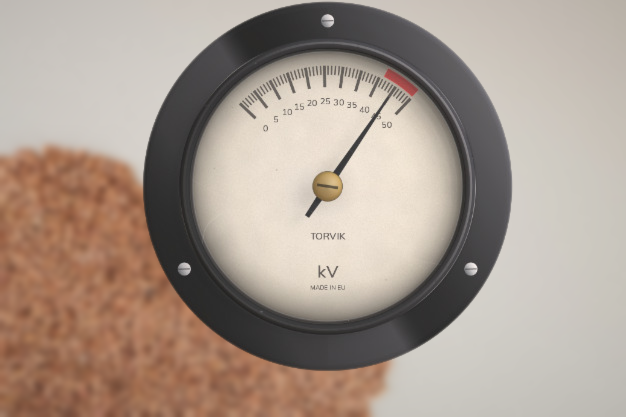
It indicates 45,kV
